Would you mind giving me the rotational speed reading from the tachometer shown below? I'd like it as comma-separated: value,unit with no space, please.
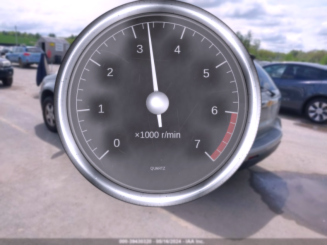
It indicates 3300,rpm
